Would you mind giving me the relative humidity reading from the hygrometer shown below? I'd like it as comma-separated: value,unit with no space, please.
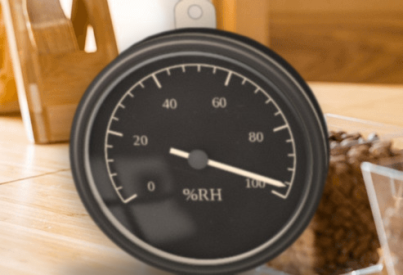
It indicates 96,%
